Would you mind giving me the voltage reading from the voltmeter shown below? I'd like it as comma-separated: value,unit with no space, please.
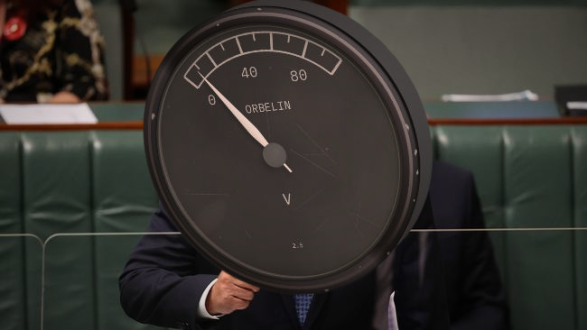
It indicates 10,V
